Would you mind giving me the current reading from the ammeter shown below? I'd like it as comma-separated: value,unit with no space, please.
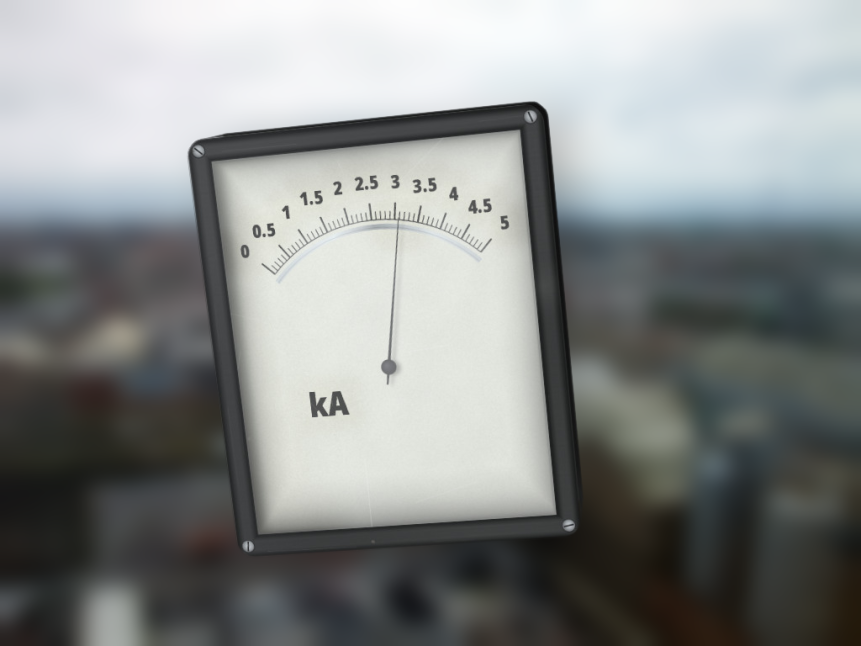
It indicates 3.1,kA
